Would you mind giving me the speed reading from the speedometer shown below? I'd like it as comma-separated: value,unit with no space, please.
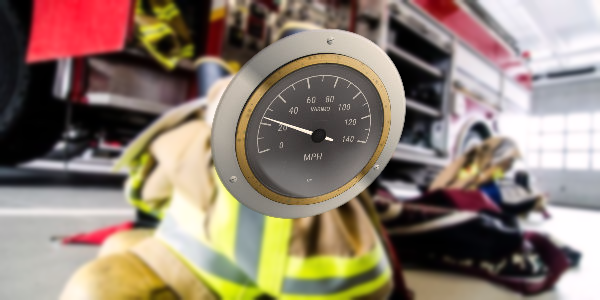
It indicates 25,mph
